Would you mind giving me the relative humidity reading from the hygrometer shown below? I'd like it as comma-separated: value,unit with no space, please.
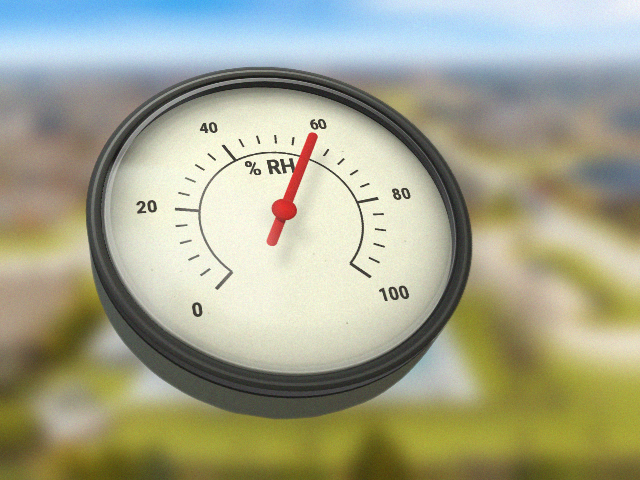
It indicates 60,%
